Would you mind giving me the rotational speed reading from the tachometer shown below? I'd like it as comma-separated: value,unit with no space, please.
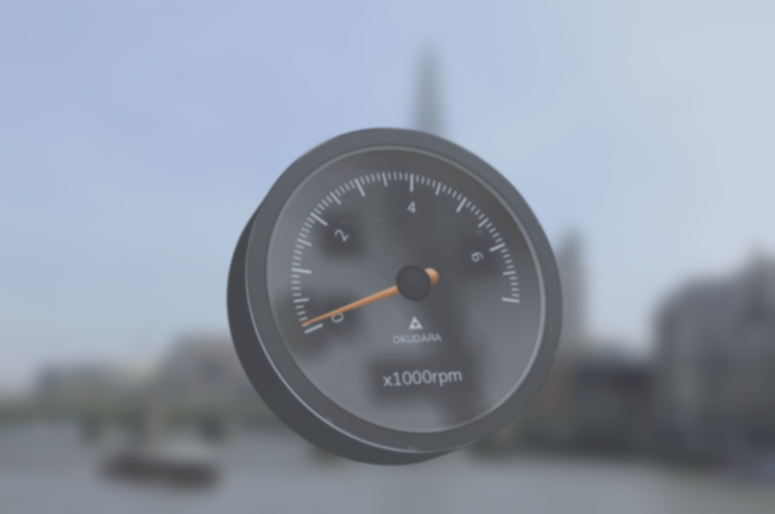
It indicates 100,rpm
